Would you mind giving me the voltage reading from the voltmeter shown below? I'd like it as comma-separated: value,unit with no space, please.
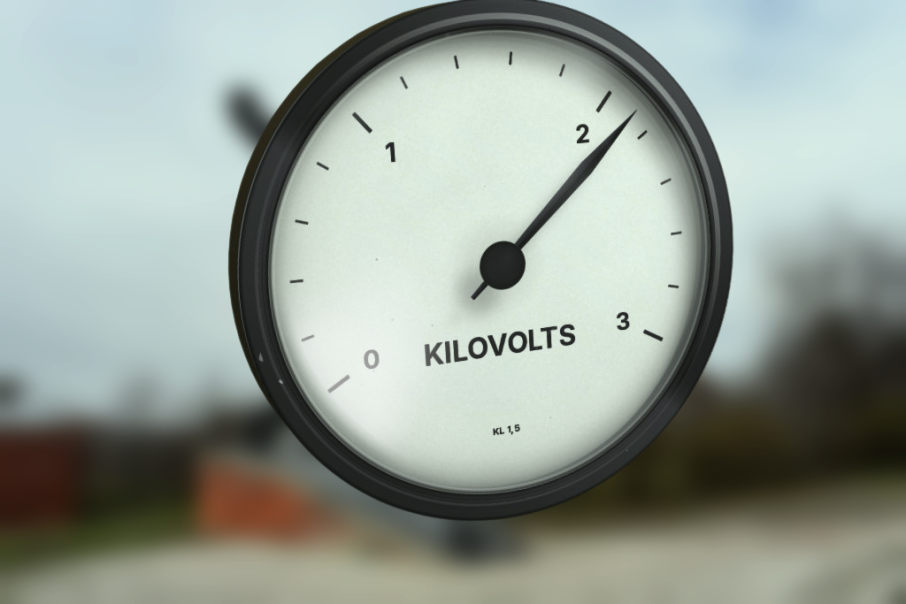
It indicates 2.1,kV
